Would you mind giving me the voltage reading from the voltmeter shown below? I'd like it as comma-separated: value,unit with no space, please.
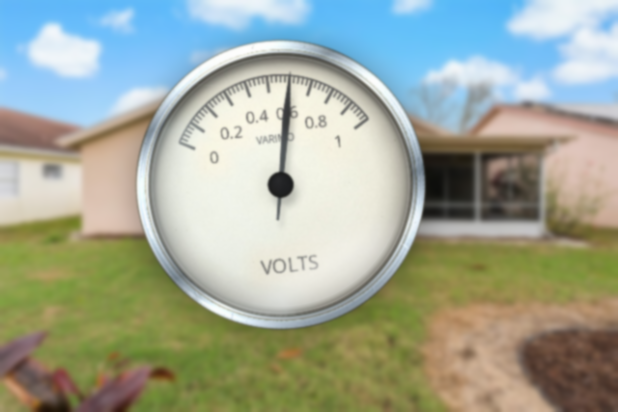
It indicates 0.6,V
